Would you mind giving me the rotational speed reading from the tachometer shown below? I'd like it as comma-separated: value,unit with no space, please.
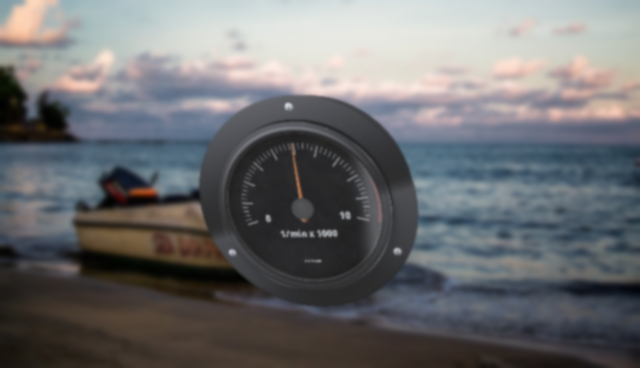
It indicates 5000,rpm
